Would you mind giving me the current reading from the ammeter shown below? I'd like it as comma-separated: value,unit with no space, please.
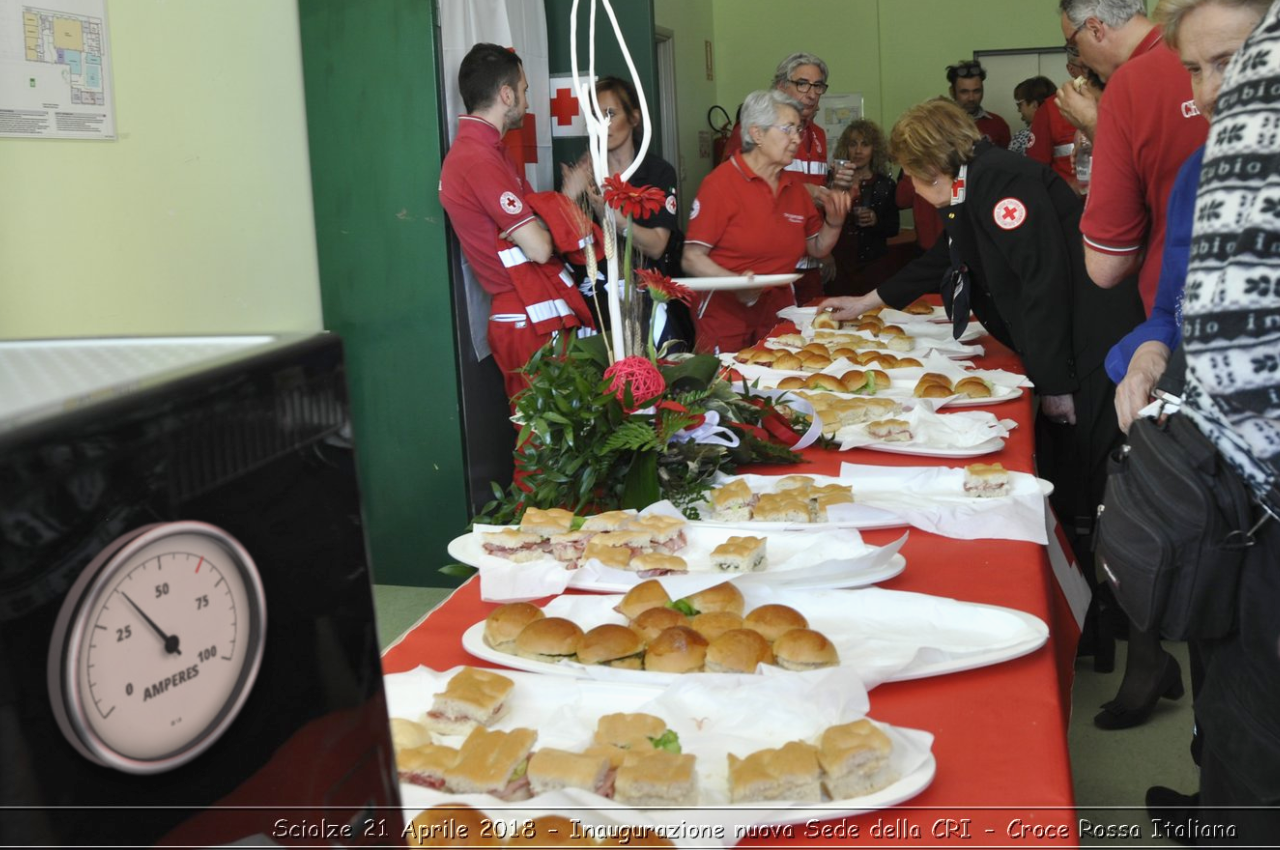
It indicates 35,A
